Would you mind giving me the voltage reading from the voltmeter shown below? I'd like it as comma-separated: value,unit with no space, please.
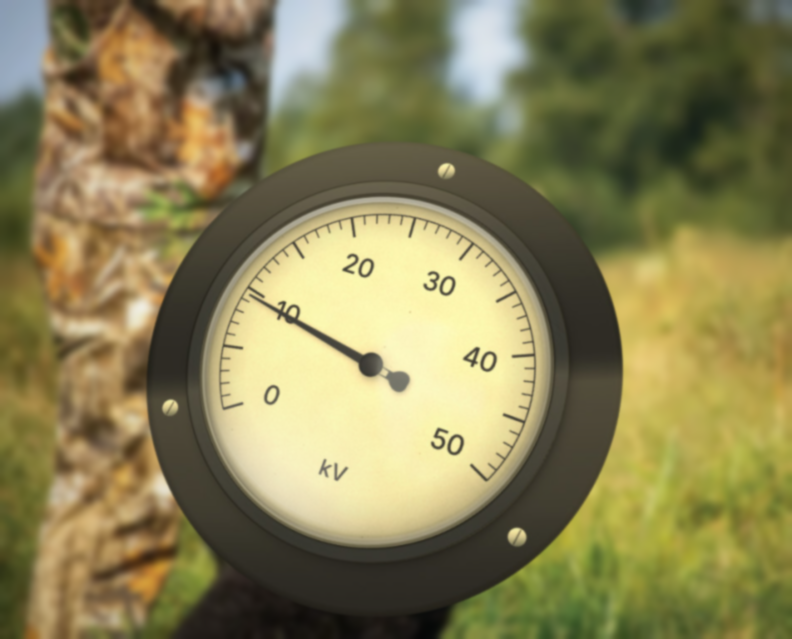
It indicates 9.5,kV
